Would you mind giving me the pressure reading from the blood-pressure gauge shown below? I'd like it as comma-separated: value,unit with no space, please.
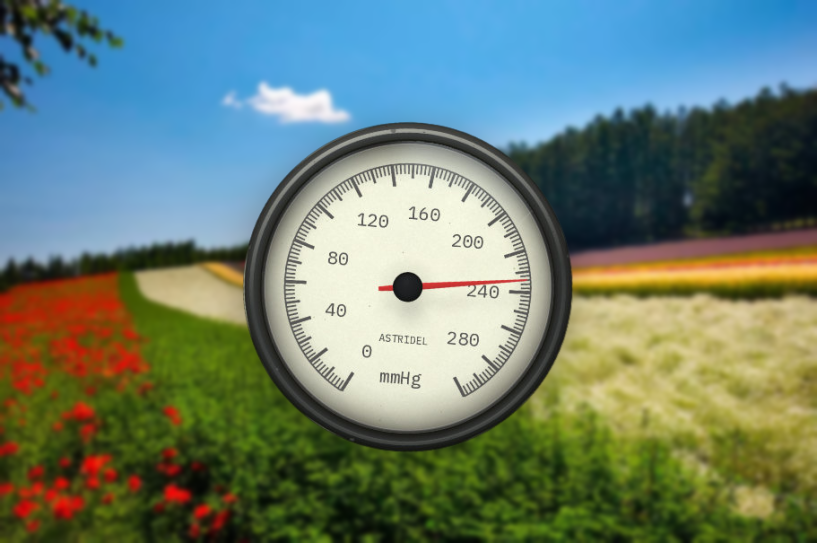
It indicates 234,mmHg
